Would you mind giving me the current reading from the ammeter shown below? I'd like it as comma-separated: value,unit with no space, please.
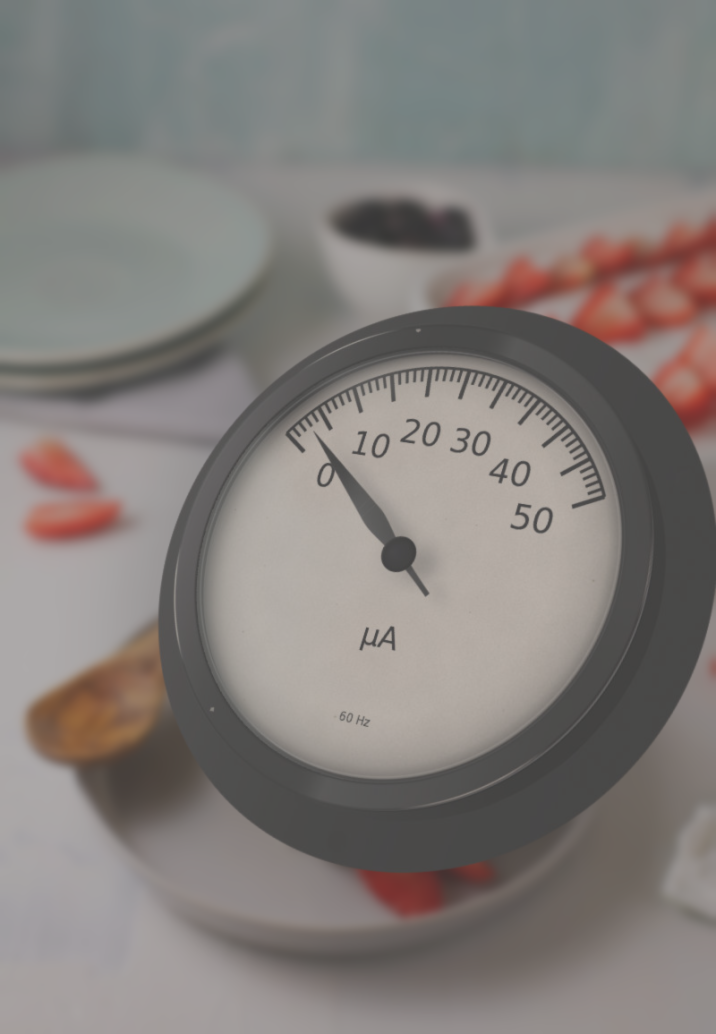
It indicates 3,µA
